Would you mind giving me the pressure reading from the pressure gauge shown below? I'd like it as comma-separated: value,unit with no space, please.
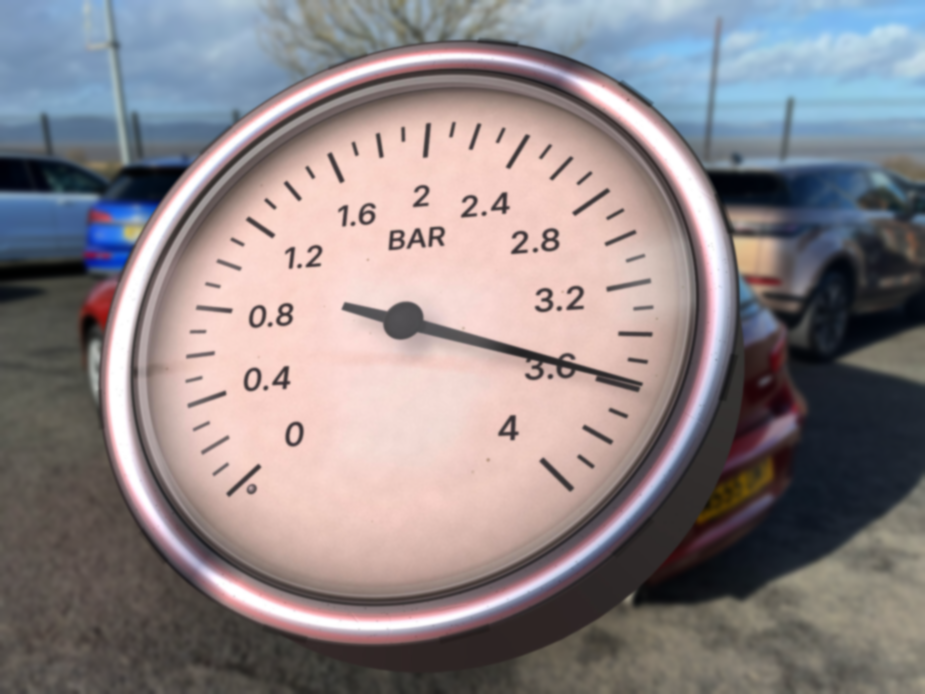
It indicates 3.6,bar
